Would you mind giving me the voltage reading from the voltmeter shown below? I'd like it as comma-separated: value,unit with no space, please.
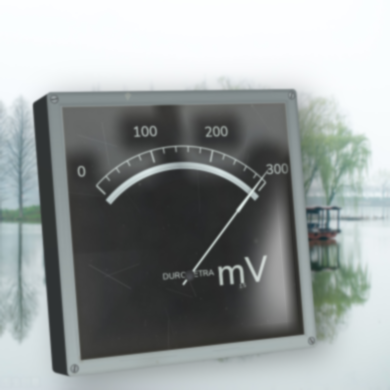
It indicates 290,mV
